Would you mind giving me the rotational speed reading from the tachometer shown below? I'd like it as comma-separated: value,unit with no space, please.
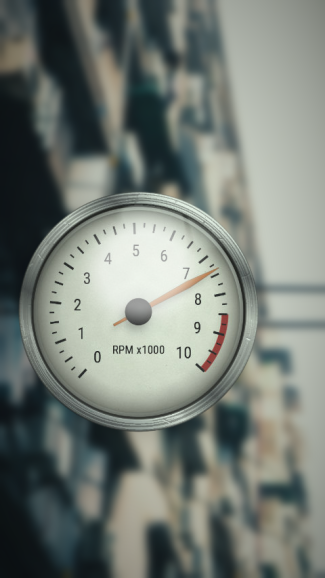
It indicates 7375,rpm
